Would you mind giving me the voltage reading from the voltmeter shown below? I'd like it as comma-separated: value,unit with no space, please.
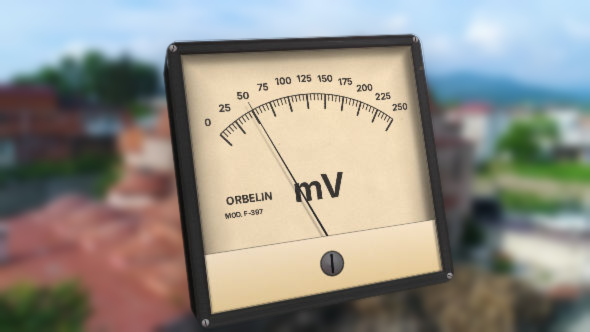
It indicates 50,mV
